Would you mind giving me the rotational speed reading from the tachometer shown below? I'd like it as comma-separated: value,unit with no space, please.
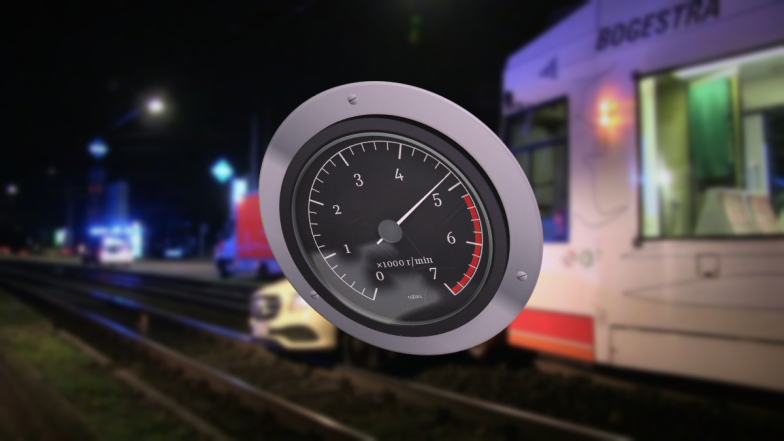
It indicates 4800,rpm
